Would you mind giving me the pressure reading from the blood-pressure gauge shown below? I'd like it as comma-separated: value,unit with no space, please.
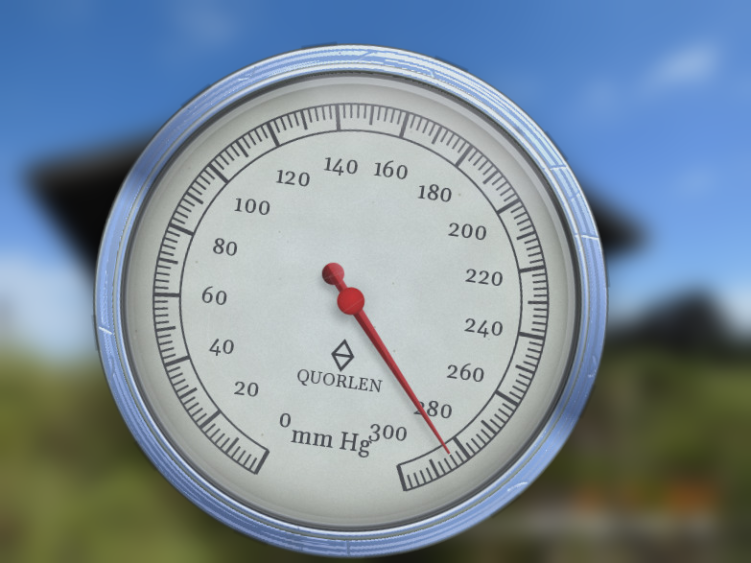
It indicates 284,mmHg
